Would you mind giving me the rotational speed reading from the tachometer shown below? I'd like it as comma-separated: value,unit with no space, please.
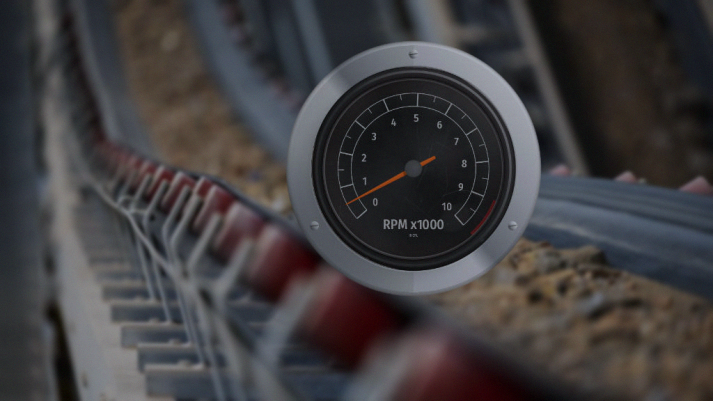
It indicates 500,rpm
